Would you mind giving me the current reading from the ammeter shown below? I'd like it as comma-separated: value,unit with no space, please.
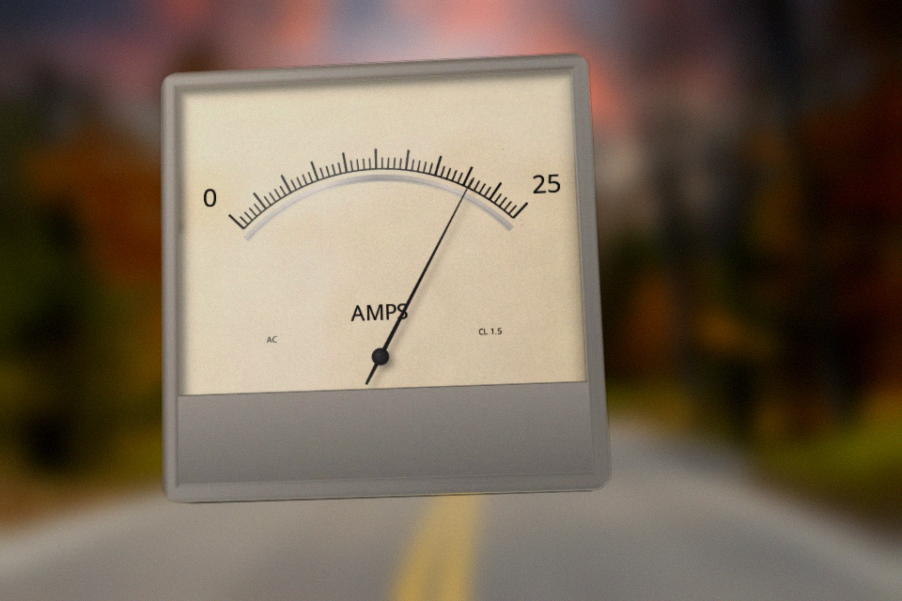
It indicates 20.5,A
